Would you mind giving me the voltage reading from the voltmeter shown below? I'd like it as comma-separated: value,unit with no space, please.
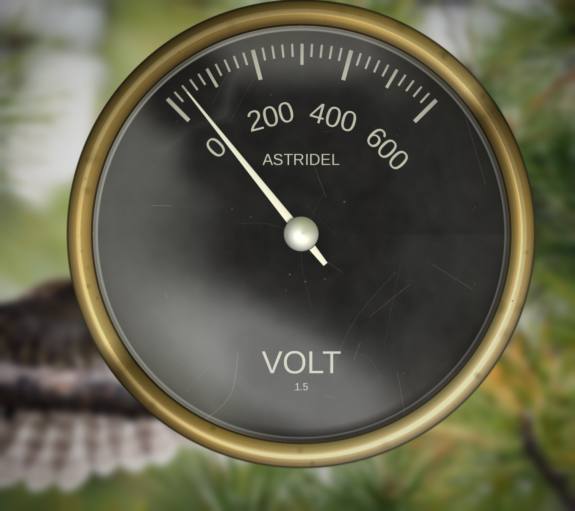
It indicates 40,V
